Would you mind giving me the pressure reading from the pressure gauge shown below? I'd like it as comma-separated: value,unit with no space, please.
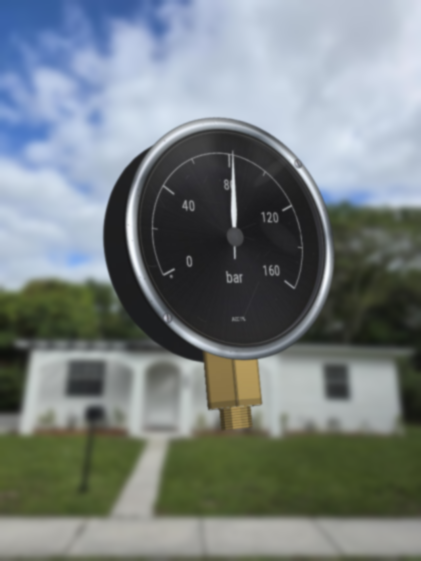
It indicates 80,bar
